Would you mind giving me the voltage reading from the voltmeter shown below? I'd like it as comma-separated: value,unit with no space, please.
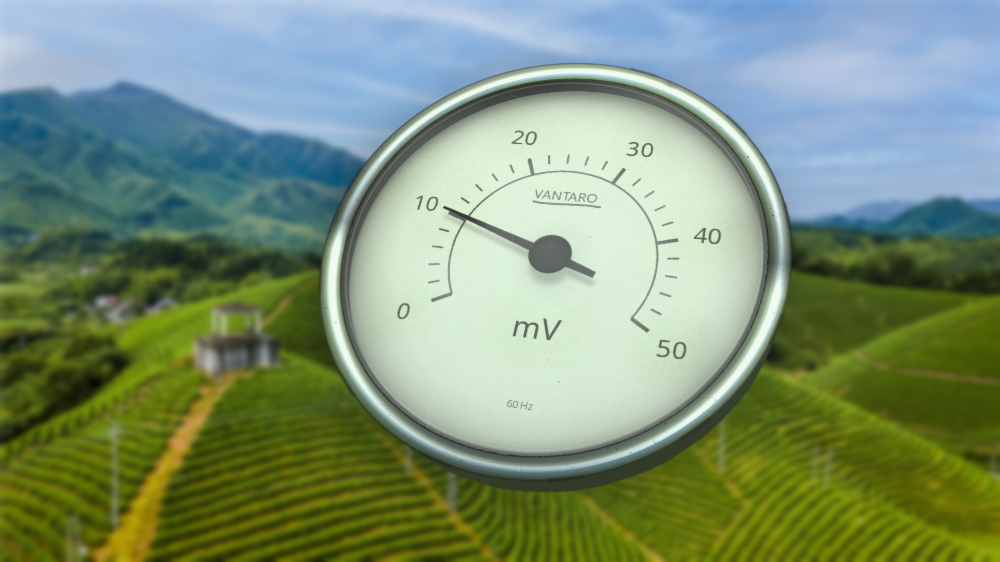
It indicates 10,mV
